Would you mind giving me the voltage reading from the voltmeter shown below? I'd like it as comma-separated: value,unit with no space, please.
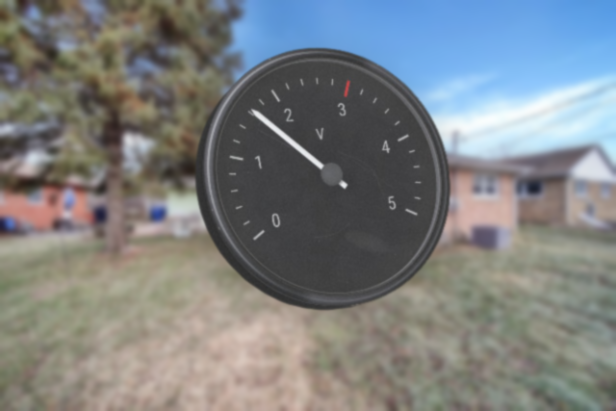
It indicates 1.6,V
